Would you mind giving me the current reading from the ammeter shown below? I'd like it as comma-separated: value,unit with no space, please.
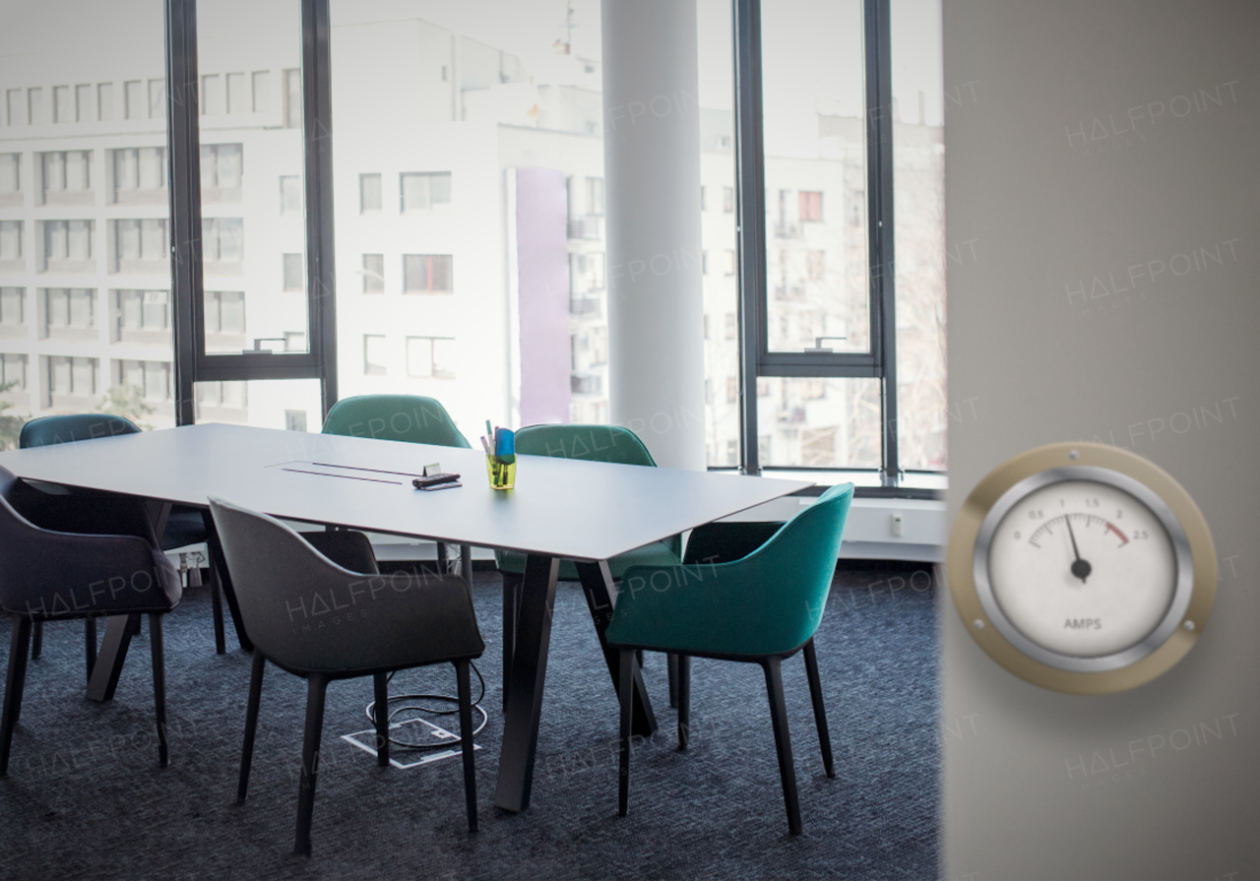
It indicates 1,A
